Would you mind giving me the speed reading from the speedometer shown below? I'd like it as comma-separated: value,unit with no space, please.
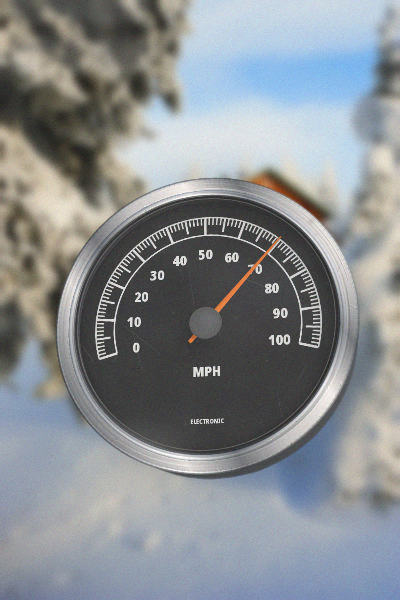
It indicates 70,mph
